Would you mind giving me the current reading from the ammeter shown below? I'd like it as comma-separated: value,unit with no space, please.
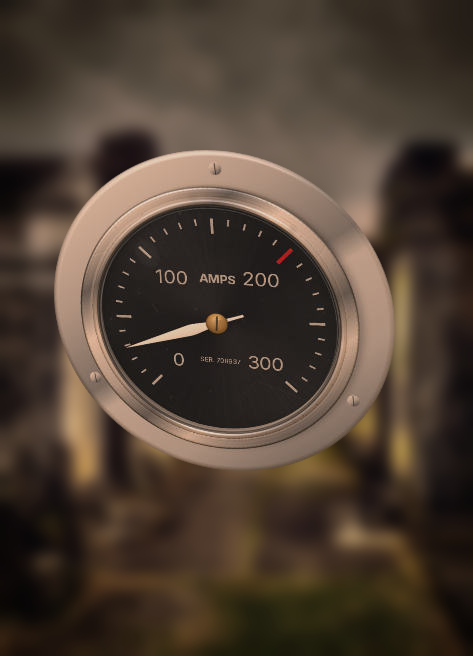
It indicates 30,A
